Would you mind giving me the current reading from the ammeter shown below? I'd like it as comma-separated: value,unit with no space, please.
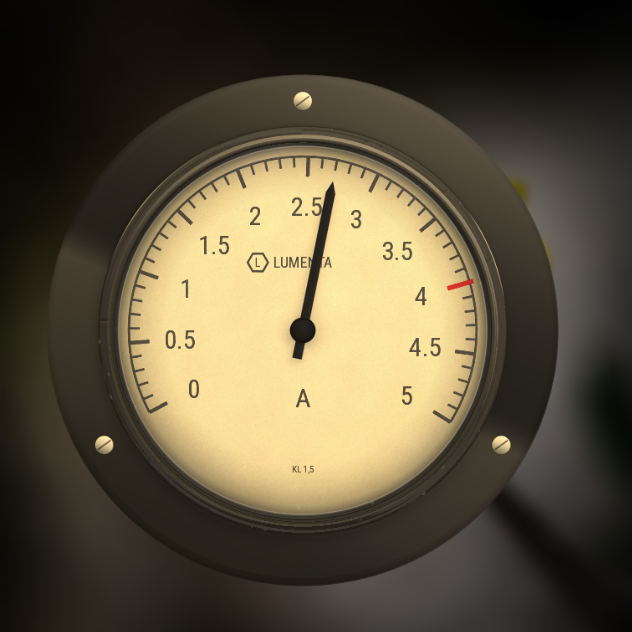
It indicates 2.7,A
